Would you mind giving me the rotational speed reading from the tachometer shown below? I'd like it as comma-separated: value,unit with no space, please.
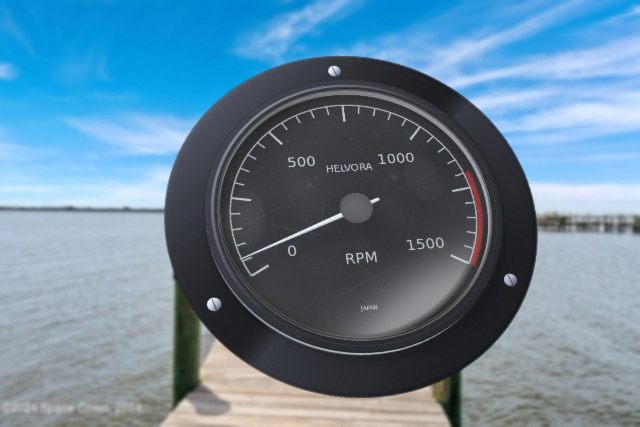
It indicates 50,rpm
